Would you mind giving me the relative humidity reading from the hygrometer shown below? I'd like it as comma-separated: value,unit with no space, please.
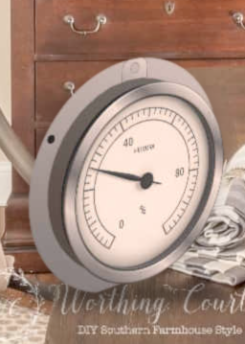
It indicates 26,%
